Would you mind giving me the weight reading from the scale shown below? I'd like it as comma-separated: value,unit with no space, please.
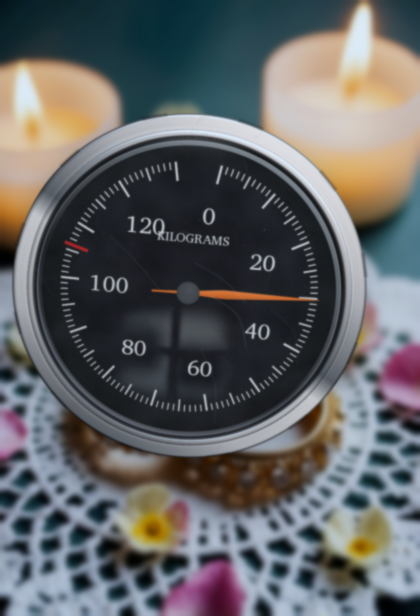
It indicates 30,kg
